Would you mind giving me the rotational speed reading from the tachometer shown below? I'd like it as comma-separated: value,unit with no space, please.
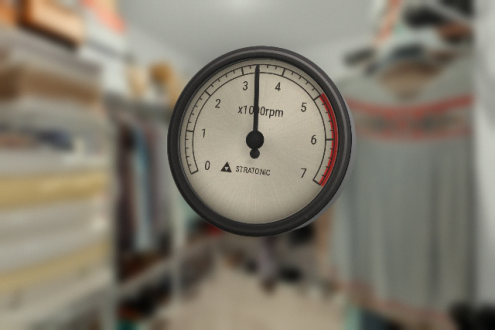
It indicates 3400,rpm
